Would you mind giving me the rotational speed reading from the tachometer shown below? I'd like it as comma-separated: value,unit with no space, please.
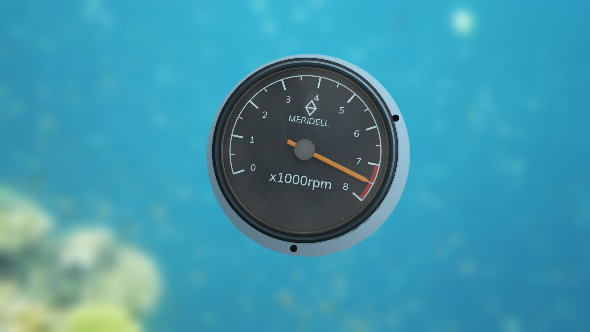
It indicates 7500,rpm
